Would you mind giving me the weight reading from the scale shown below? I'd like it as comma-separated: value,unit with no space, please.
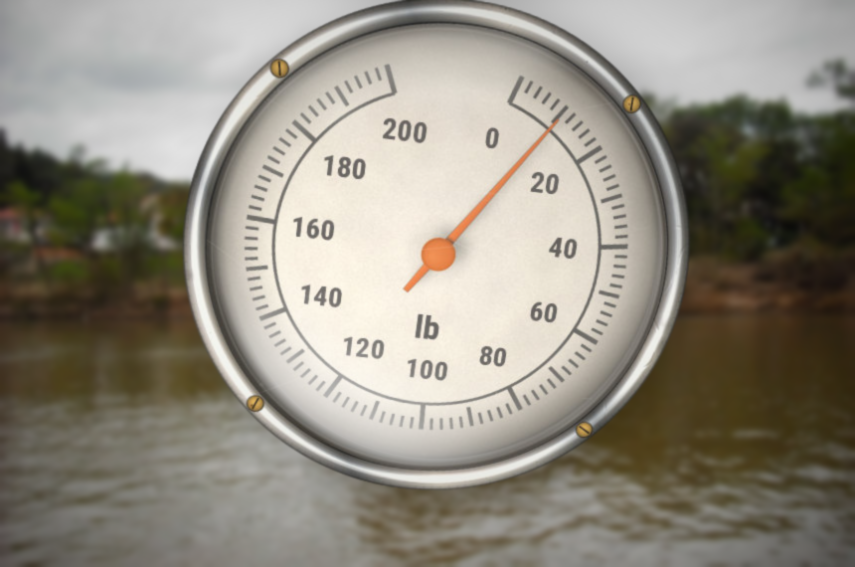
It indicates 10,lb
